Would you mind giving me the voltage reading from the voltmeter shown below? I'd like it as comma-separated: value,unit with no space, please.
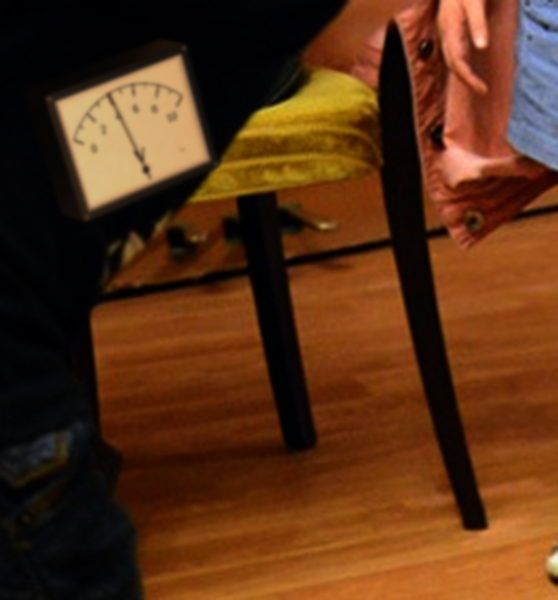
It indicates 4,V
